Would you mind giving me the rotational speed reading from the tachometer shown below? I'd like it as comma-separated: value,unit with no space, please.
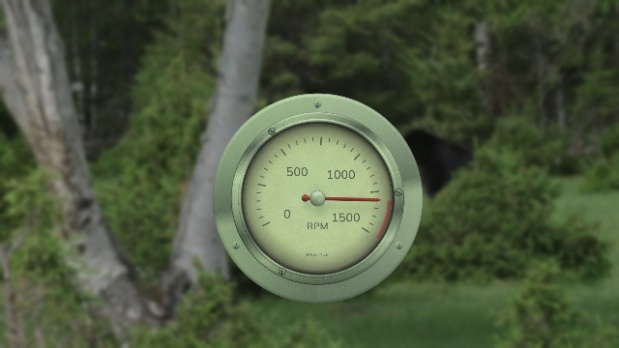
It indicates 1300,rpm
